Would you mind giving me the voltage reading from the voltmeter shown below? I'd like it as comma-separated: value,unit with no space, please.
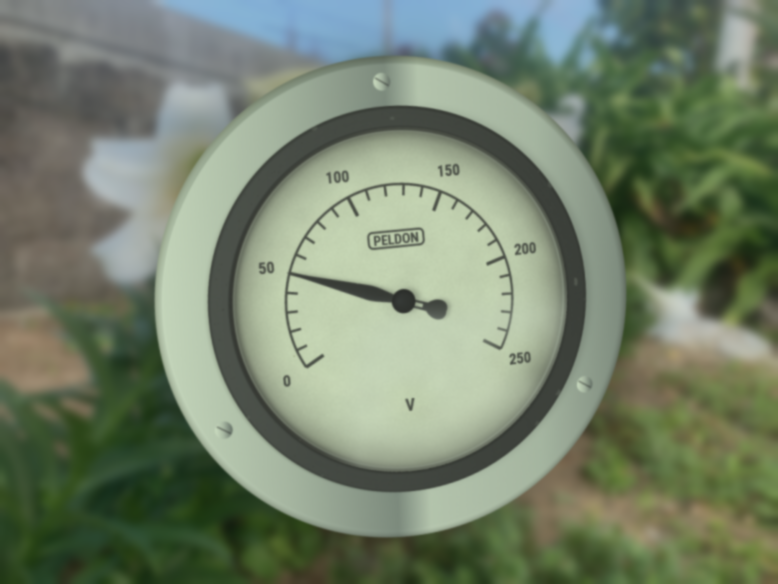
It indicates 50,V
